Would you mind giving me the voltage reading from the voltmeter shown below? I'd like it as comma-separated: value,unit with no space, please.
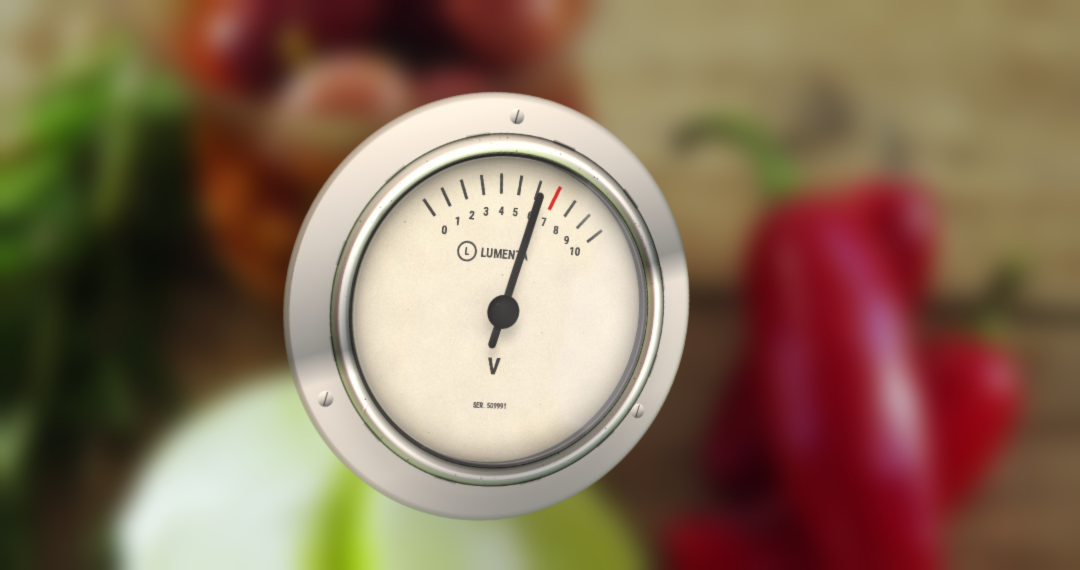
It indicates 6,V
